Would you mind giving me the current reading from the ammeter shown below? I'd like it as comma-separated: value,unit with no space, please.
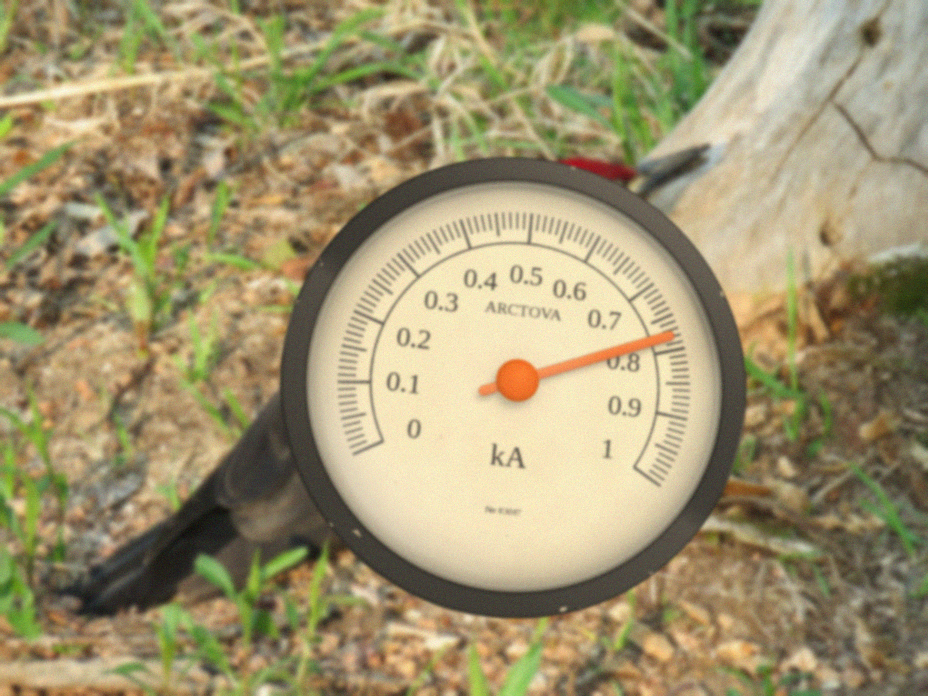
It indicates 0.78,kA
